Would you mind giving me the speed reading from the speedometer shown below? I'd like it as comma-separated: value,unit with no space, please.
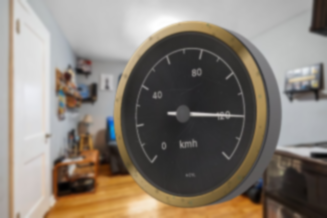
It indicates 120,km/h
